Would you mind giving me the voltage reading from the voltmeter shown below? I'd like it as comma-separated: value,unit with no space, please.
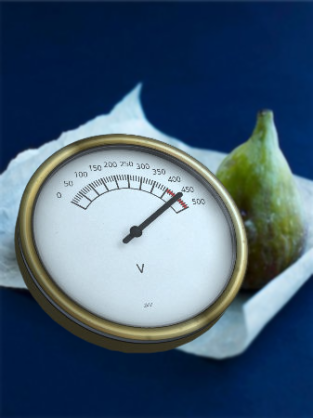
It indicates 450,V
